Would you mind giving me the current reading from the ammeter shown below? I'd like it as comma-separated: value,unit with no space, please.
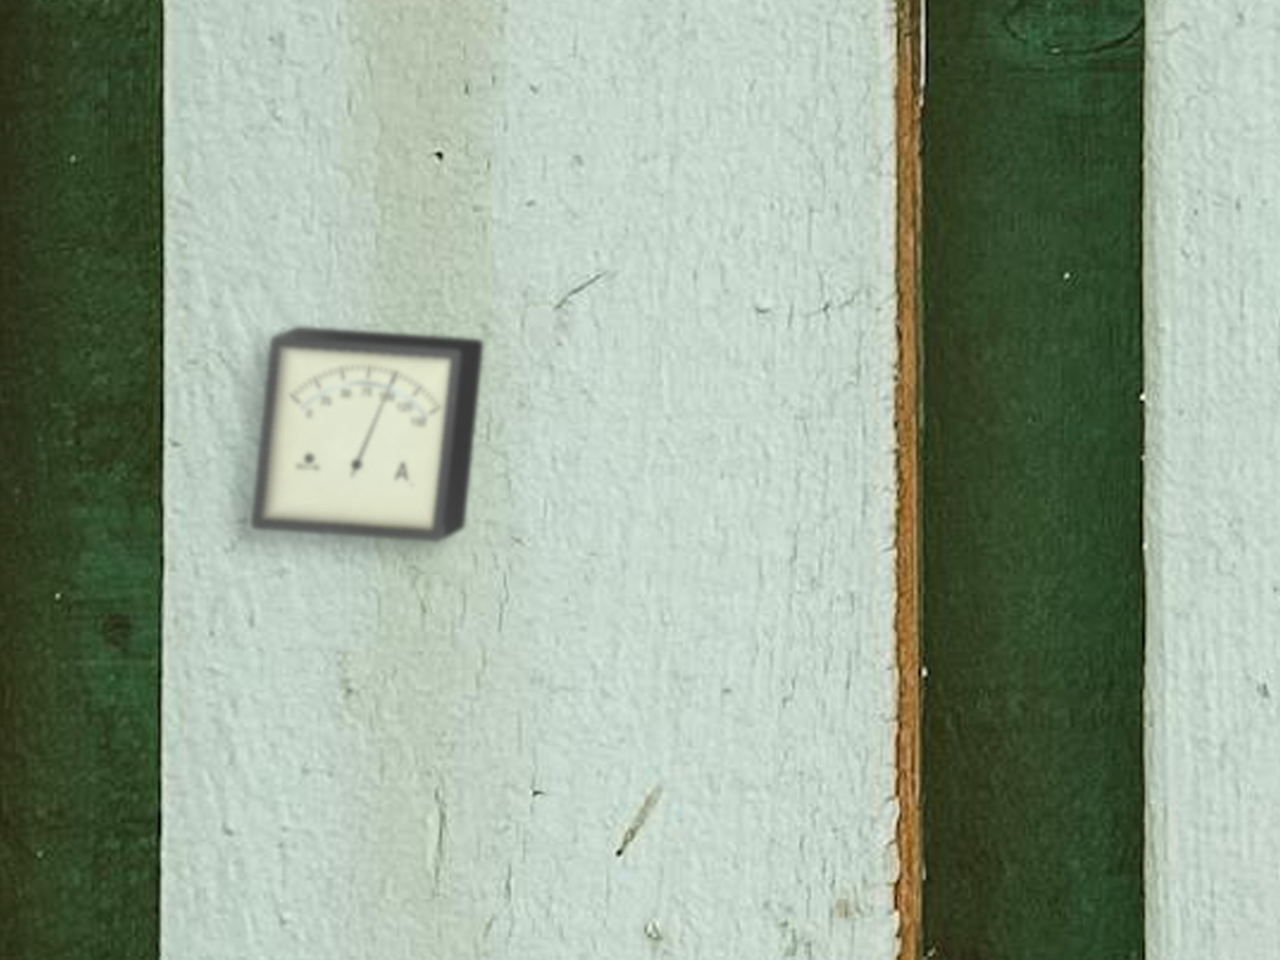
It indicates 100,A
